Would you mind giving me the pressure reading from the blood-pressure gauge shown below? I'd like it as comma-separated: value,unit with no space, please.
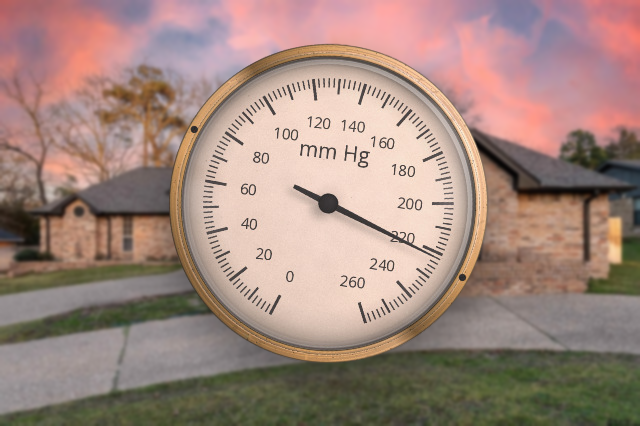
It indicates 222,mmHg
